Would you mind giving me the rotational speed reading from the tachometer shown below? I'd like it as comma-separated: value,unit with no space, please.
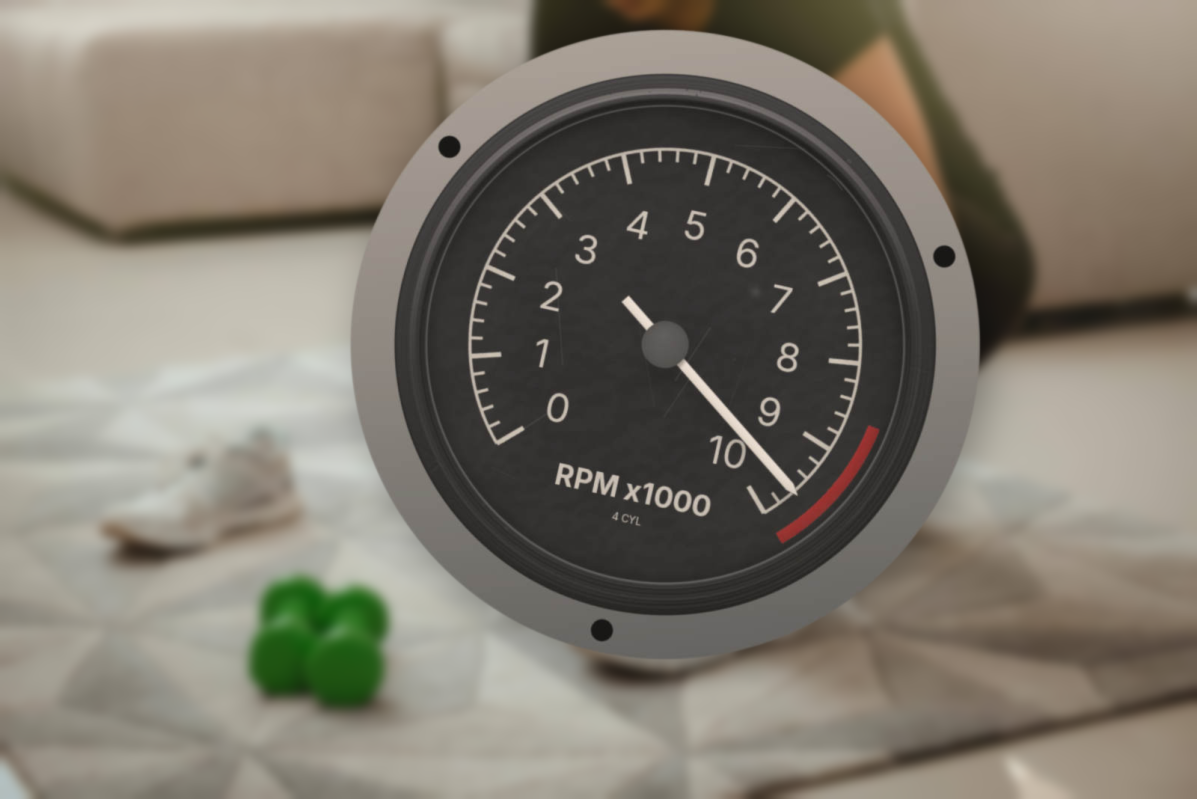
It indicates 9600,rpm
